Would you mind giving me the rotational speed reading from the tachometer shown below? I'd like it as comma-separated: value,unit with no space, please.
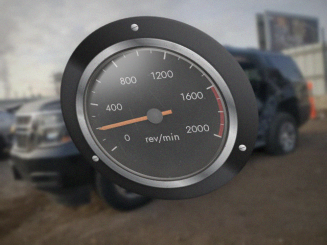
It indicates 200,rpm
